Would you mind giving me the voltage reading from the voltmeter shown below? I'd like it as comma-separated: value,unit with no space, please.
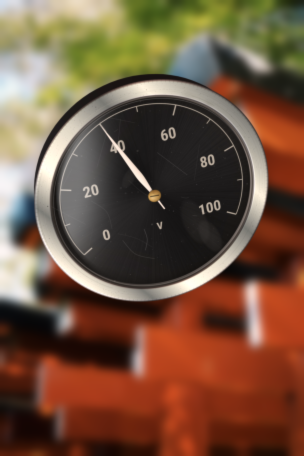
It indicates 40,V
